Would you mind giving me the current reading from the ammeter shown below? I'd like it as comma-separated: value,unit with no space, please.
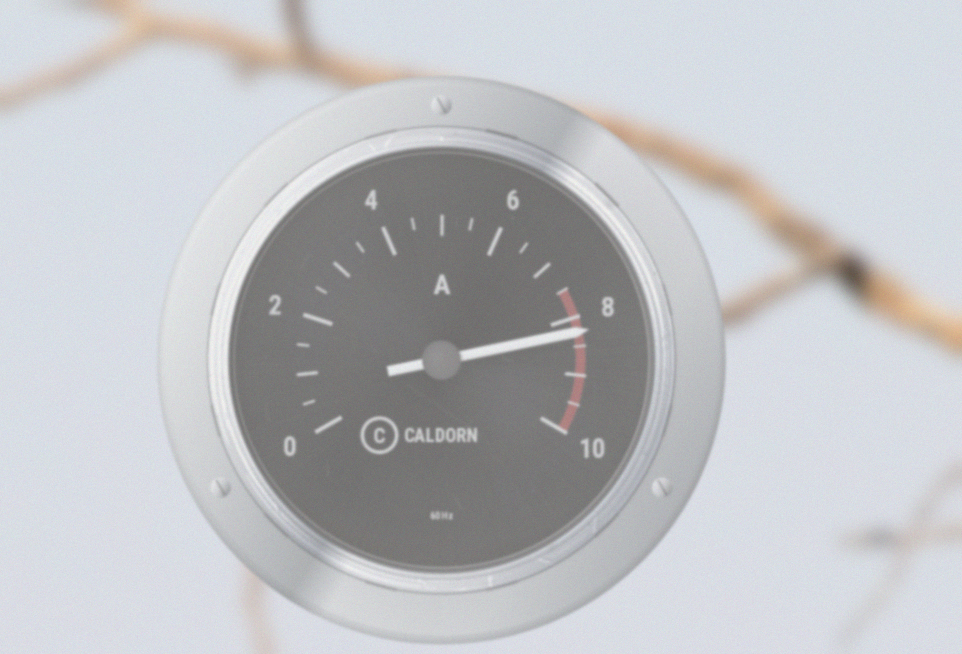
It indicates 8.25,A
